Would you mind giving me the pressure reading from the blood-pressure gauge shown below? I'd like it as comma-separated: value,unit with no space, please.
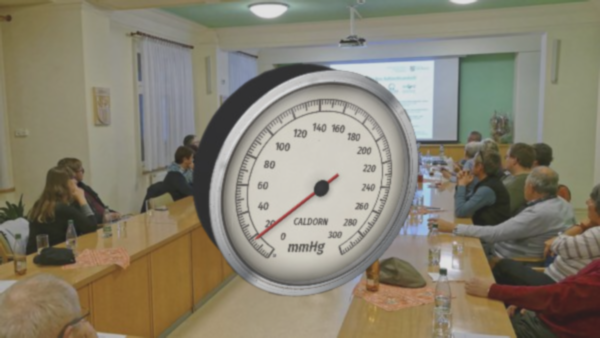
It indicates 20,mmHg
